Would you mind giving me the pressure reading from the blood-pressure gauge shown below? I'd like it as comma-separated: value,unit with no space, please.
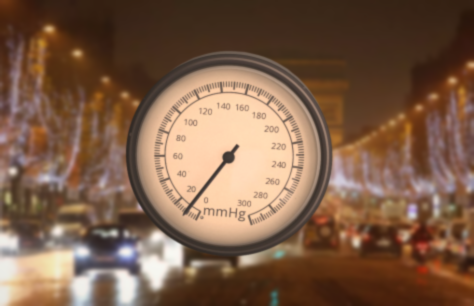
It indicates 10,mmHg
